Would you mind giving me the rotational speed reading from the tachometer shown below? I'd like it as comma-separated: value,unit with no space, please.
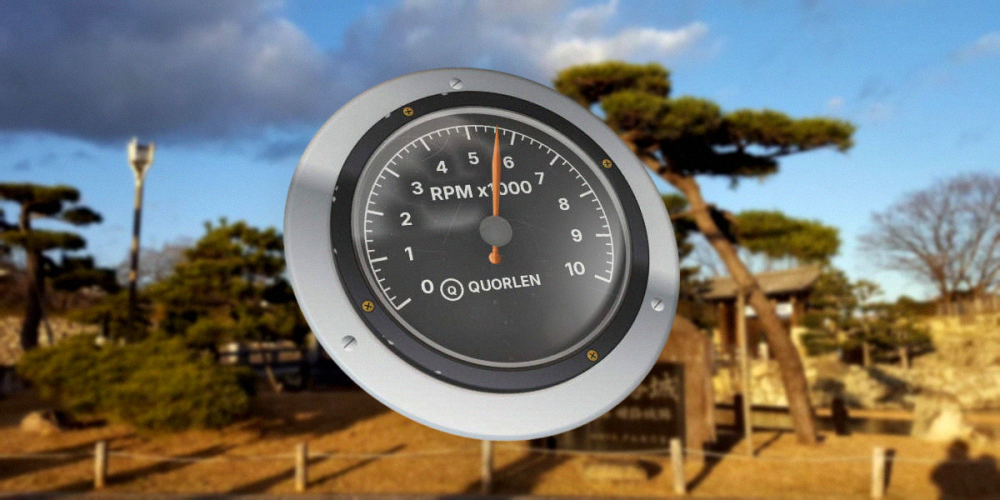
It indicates 5600,rpm
